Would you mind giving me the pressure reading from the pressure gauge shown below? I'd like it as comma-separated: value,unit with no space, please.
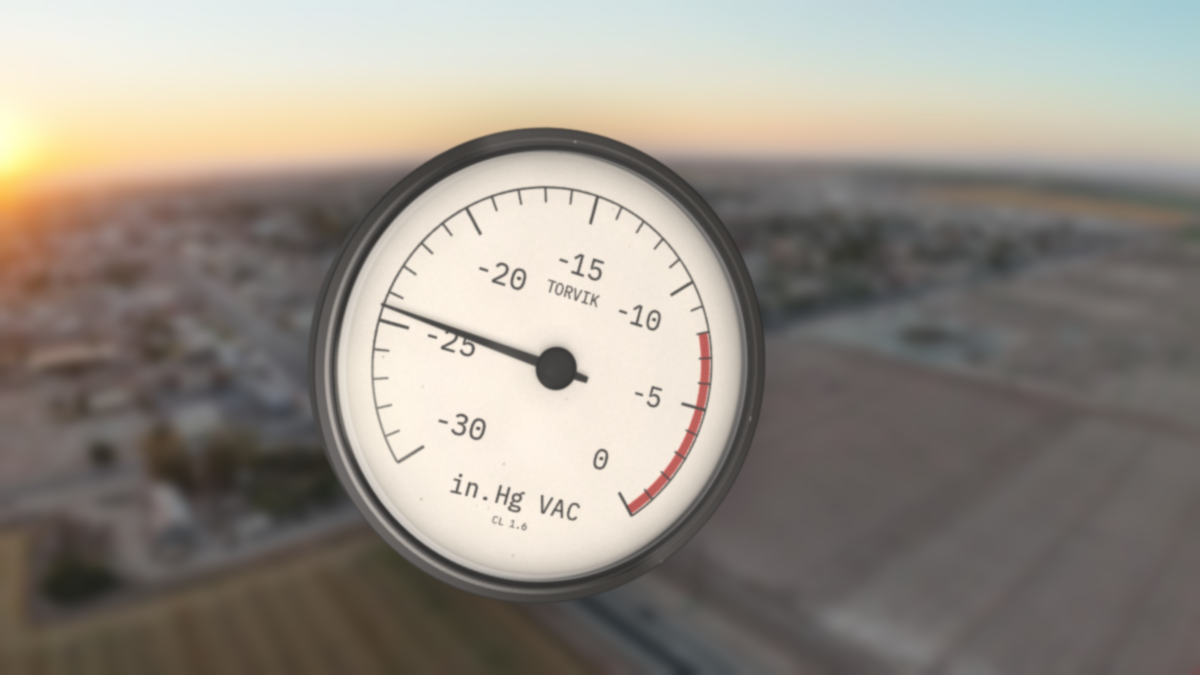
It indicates -24.5,inHg
